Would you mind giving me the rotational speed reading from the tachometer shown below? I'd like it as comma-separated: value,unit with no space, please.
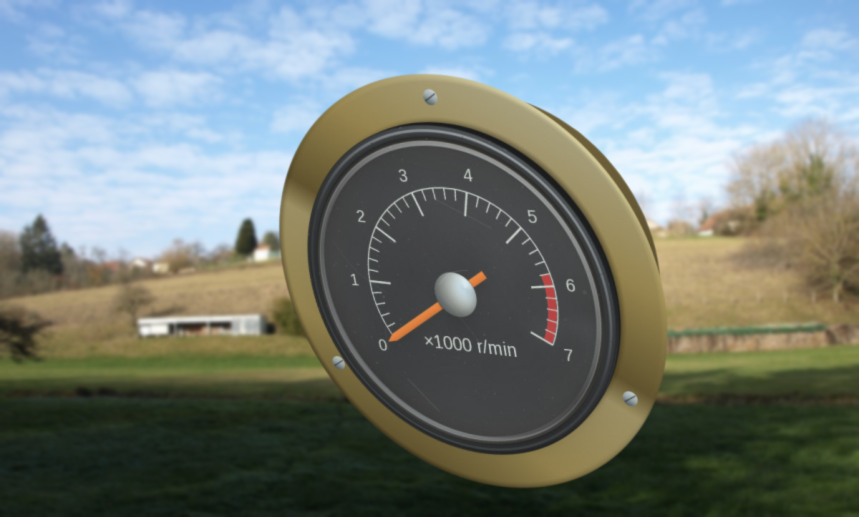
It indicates 0,rpm
